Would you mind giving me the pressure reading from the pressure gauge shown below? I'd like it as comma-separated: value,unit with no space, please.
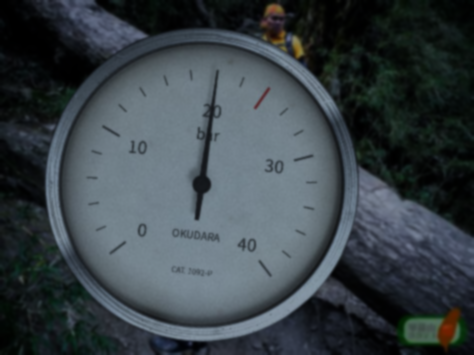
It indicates 20,bar
